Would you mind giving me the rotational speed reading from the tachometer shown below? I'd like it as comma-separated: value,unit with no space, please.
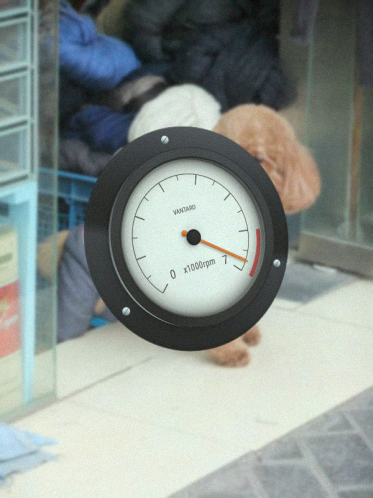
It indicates 6750,rpm
